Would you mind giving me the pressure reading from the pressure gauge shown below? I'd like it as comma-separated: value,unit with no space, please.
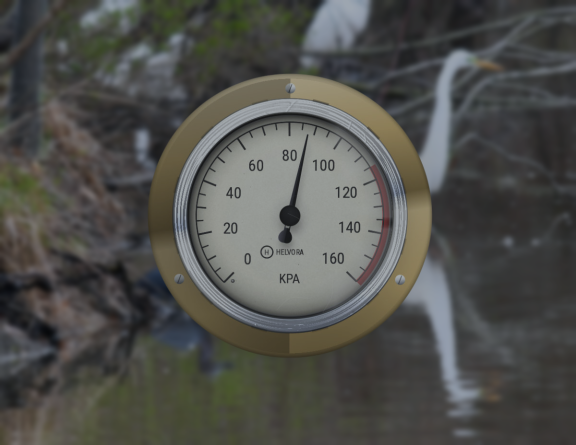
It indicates 87.5,kPa
